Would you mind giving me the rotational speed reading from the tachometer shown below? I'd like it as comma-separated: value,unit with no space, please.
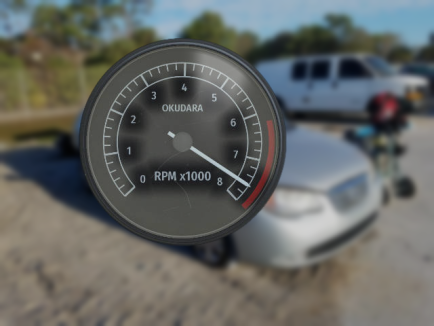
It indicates 7600,rpm
